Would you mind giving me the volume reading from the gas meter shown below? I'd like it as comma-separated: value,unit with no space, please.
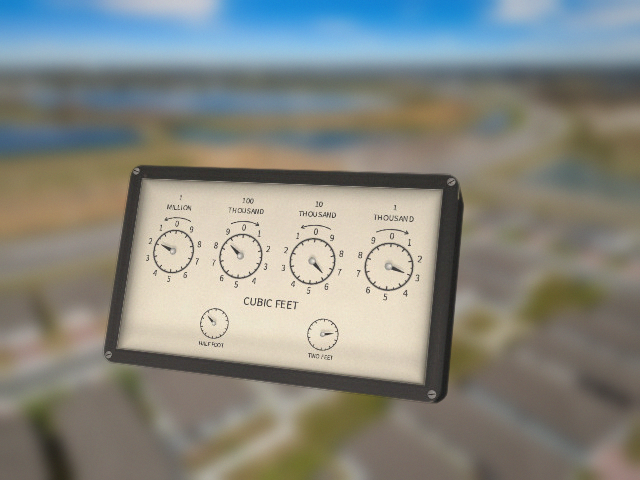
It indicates 186300,ft³
